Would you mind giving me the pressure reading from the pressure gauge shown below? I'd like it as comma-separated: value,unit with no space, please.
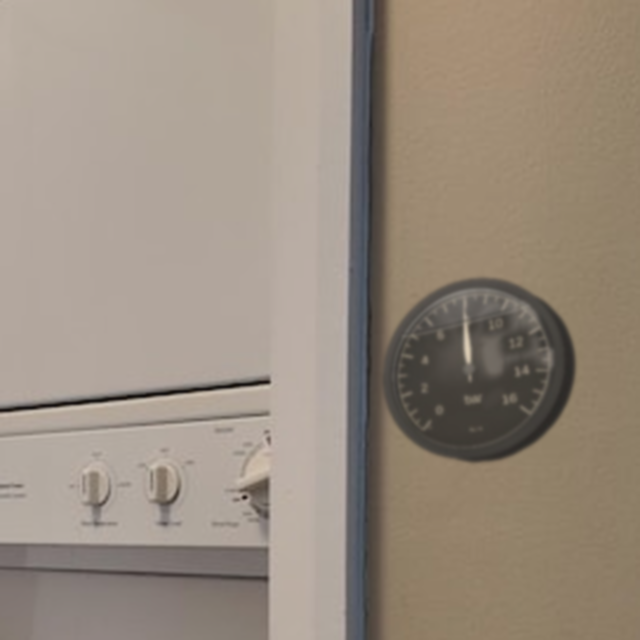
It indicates 8,bar
